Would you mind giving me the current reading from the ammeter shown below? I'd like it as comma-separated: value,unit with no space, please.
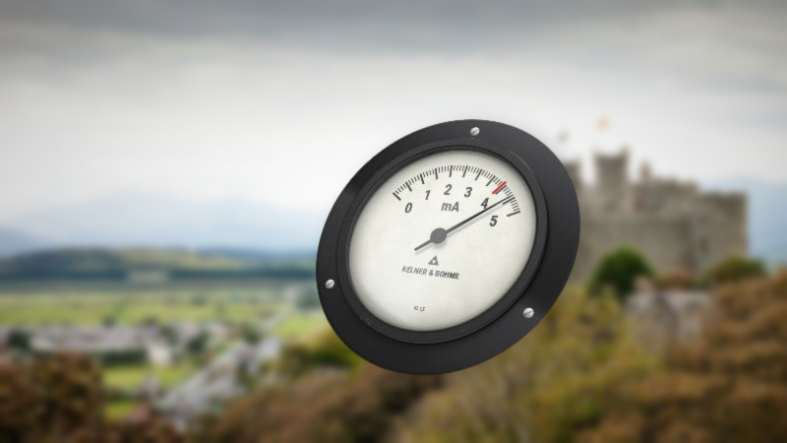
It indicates 4.5,mA
